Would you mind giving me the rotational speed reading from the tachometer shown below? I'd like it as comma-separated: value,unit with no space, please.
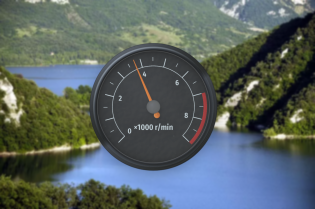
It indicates 3750,rpm
